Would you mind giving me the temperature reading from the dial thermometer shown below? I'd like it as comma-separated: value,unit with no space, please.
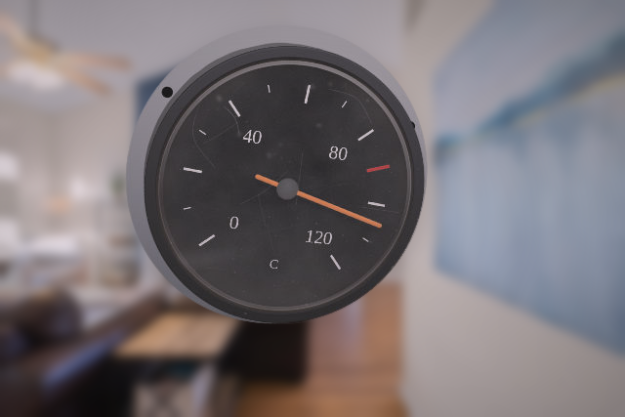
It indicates 105,°C
